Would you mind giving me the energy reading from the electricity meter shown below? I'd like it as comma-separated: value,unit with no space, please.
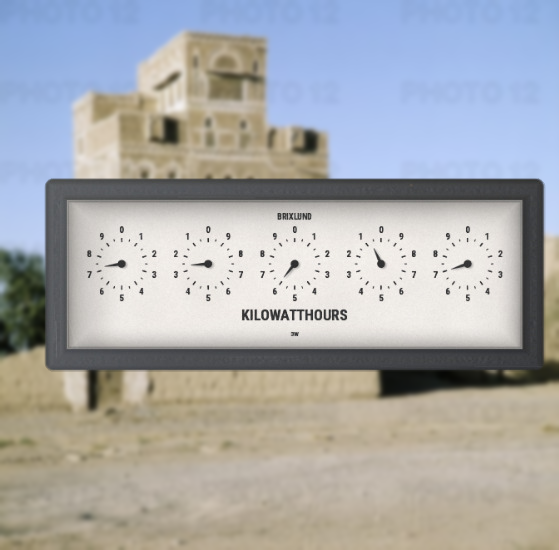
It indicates 72607,kWh
